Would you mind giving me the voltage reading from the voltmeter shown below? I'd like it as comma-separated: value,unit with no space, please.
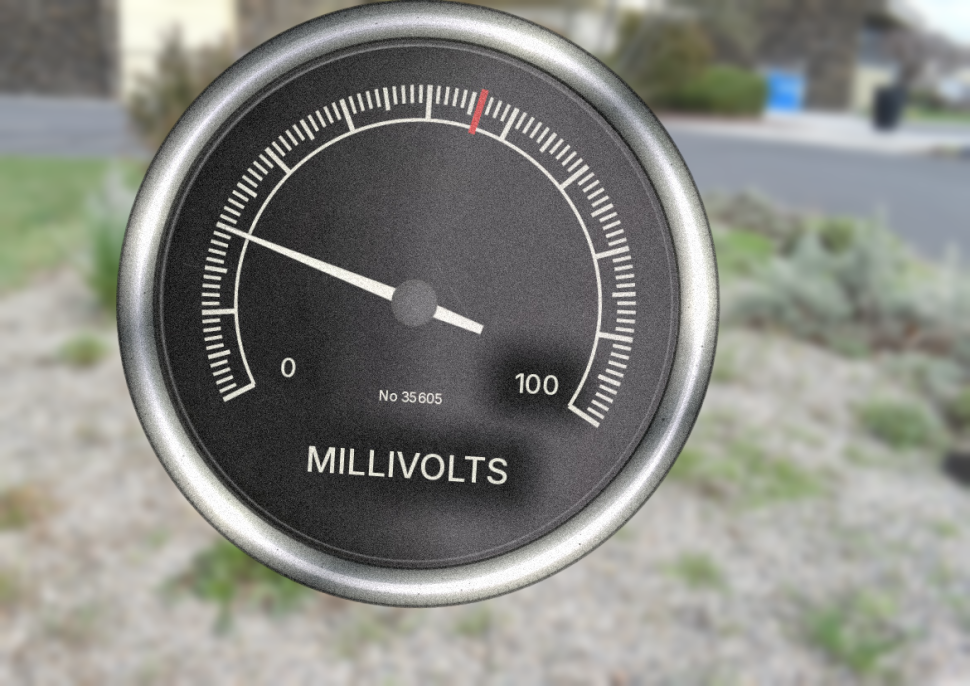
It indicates 20,mV
